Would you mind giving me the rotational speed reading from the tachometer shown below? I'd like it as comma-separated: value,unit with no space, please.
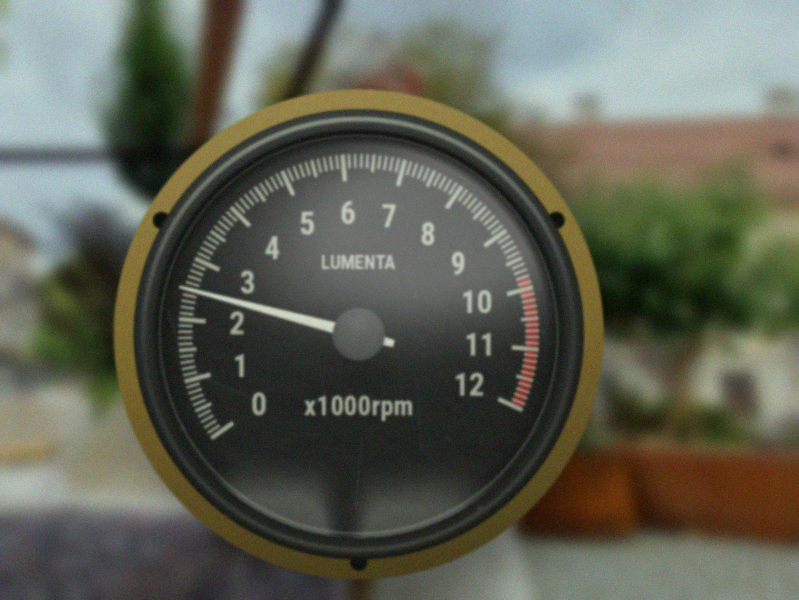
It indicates 2500,rpm
